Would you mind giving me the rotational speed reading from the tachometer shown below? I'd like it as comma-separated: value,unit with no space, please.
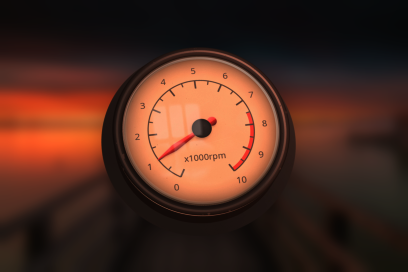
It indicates 1000,rpm
